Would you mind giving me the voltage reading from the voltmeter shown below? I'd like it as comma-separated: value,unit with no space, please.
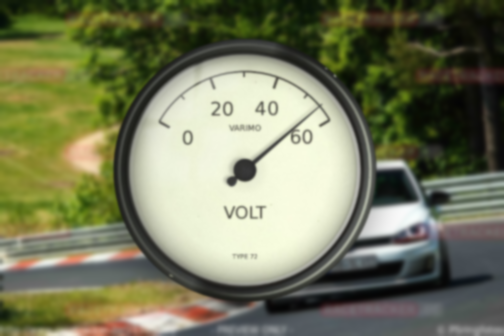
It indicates 55,V
